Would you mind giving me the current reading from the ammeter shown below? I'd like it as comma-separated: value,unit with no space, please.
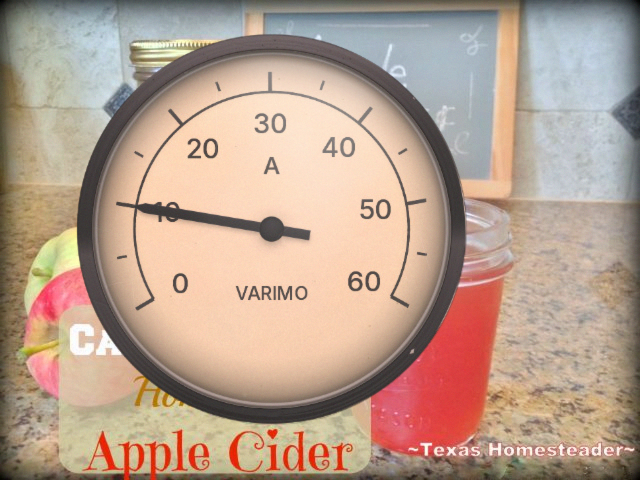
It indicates 10,A
